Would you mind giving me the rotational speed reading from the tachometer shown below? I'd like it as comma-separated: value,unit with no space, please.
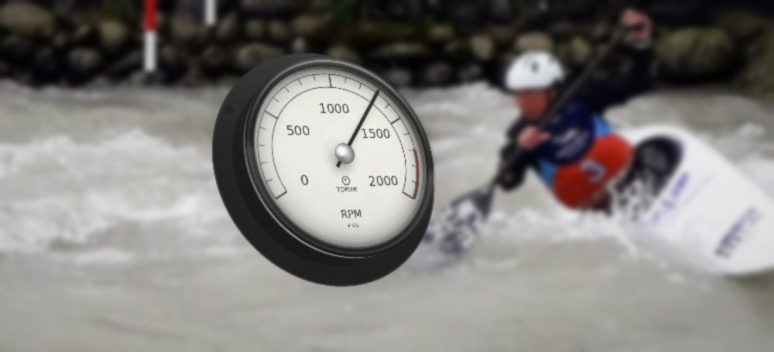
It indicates 1300,rpm
